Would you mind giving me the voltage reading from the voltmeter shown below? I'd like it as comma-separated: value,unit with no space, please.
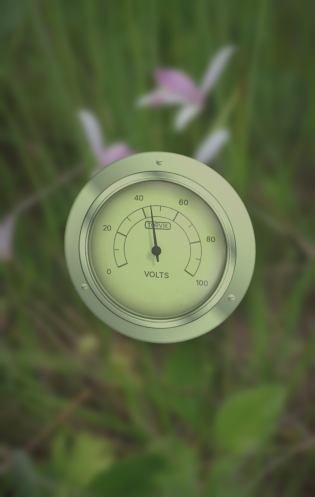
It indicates 45,V
